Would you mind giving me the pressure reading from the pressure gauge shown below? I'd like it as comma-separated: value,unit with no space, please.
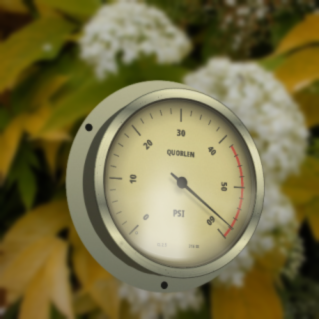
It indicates 58,psi
